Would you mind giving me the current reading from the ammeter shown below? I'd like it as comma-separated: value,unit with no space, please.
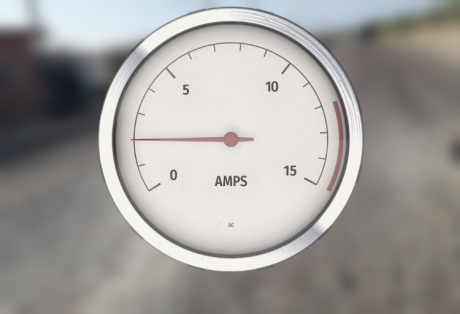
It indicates 2,A
